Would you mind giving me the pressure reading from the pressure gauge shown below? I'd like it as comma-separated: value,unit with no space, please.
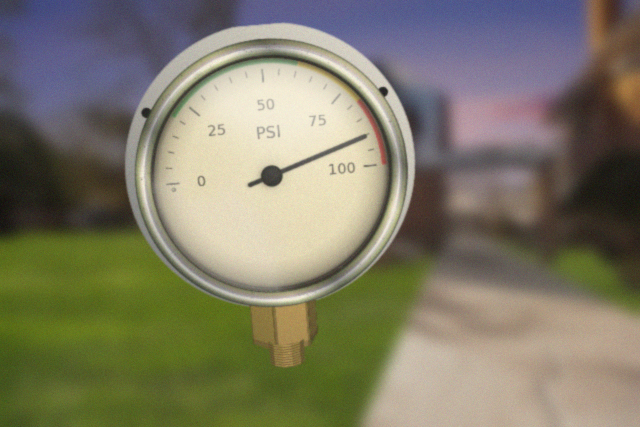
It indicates 90,psi
